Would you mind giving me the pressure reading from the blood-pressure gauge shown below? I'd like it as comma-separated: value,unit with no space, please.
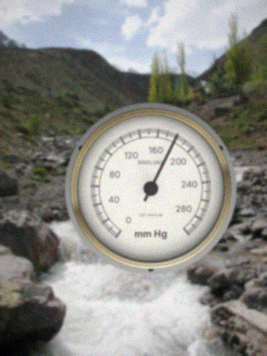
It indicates 180,mmHg
